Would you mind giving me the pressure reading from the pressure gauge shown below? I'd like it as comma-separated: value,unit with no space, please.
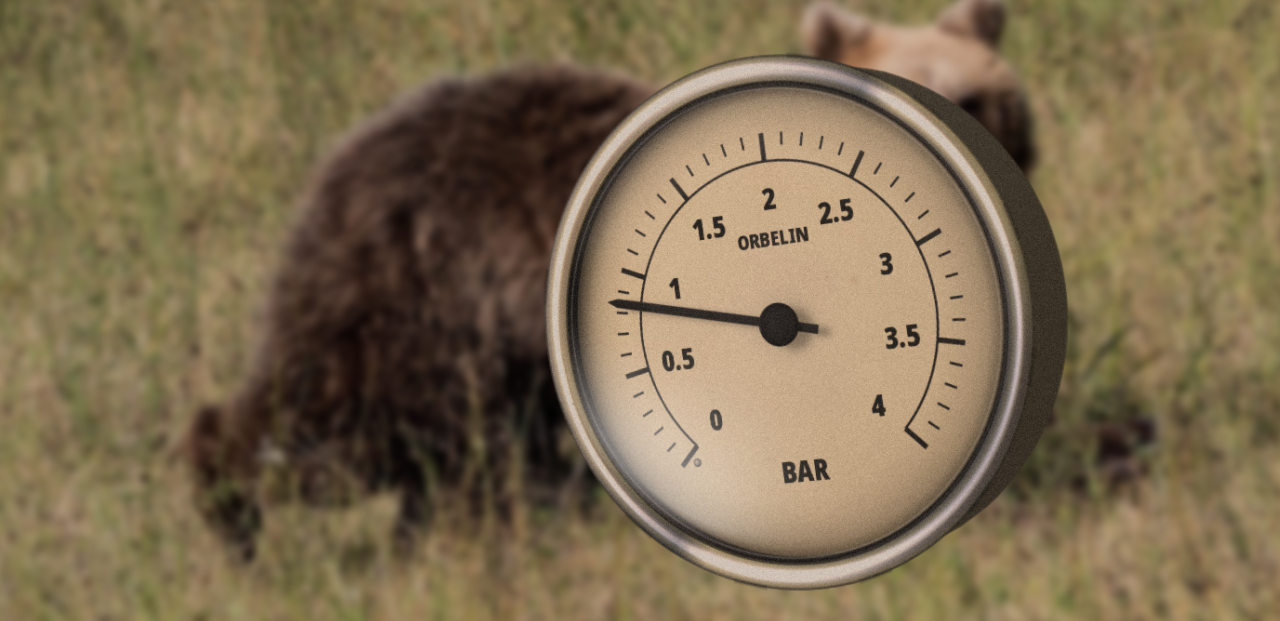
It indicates 0.85,bar
